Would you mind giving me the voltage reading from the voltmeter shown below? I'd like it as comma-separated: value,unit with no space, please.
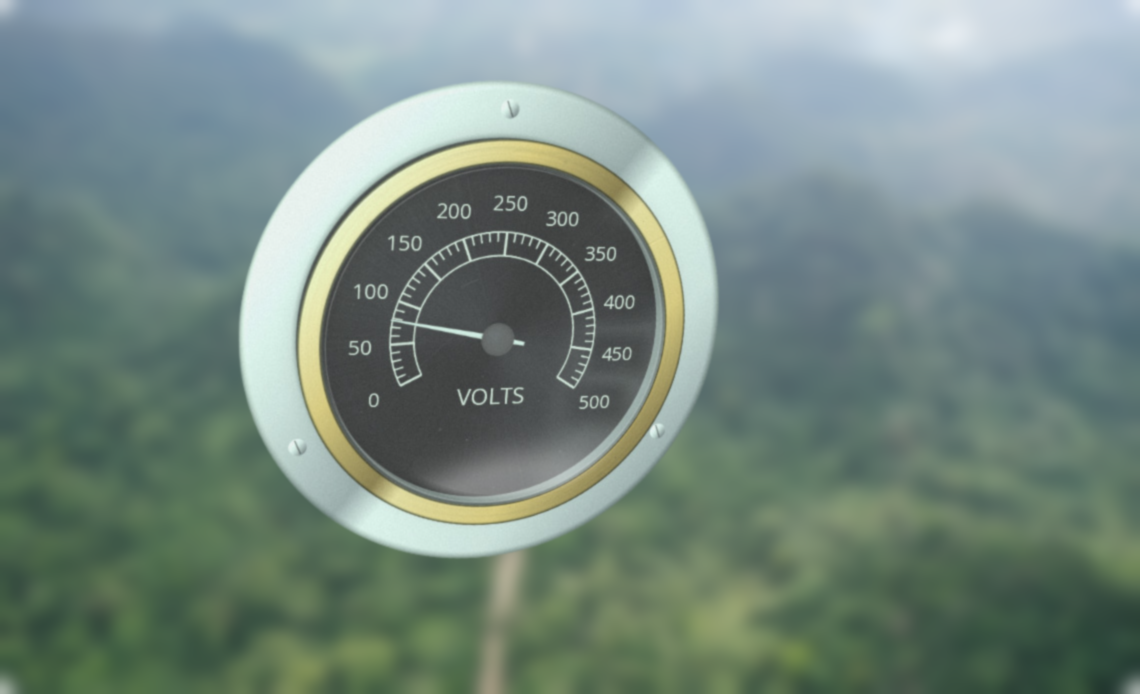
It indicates 80,V
